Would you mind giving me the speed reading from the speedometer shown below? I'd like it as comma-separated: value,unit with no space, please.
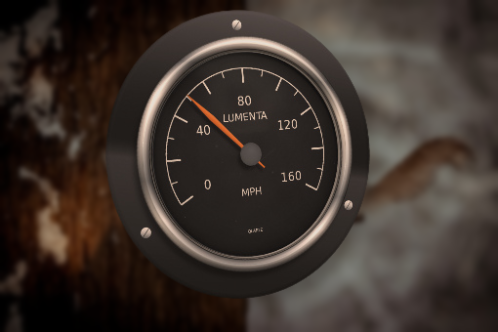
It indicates 50,mph
